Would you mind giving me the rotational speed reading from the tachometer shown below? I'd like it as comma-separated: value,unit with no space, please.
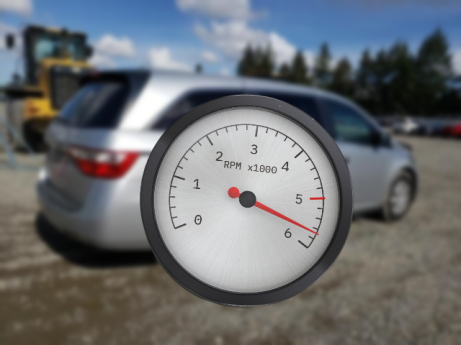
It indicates 5700,rpm
